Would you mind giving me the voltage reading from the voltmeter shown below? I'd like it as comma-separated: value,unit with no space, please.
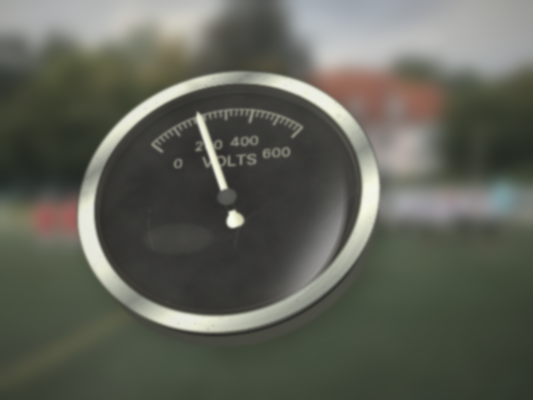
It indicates 200,V
